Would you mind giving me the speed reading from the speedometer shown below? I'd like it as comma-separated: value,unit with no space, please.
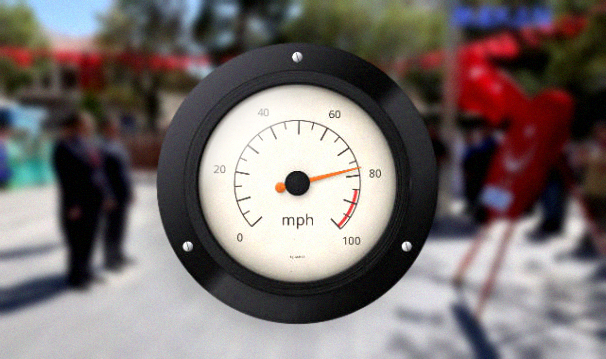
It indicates 77.5,mph
